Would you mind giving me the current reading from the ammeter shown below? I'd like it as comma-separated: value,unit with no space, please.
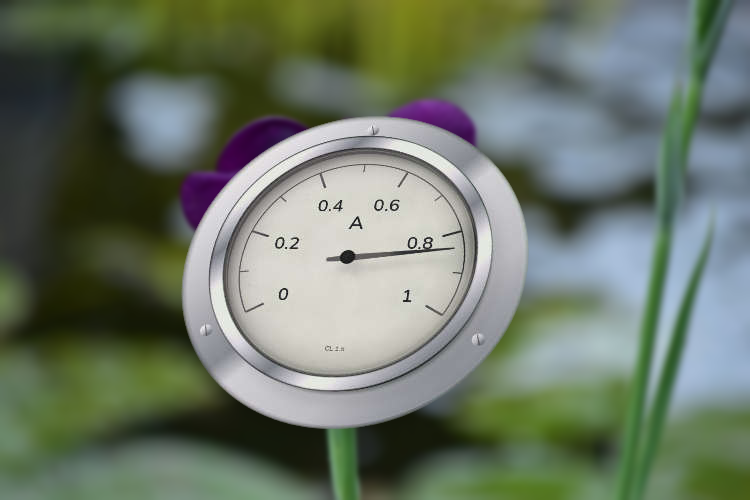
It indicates 0.85,A
